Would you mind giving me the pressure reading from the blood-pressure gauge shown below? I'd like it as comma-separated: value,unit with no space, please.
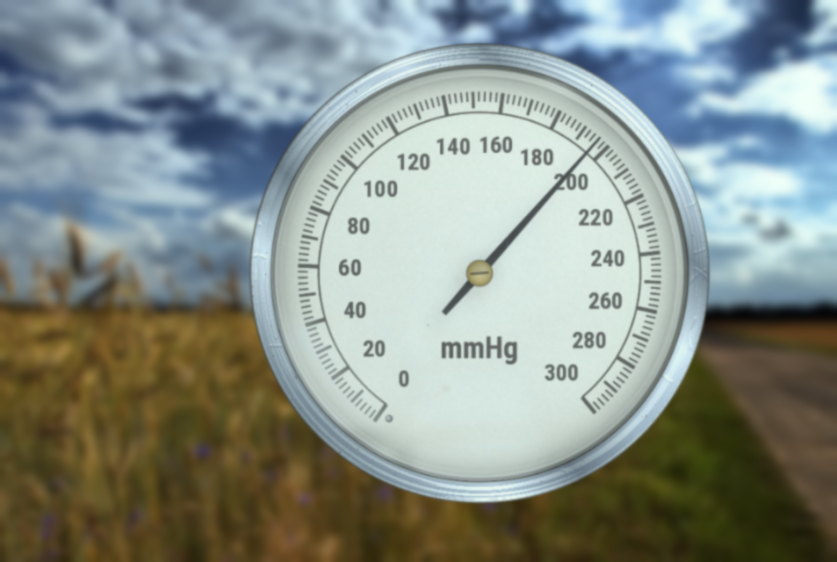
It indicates 196,mmHg
